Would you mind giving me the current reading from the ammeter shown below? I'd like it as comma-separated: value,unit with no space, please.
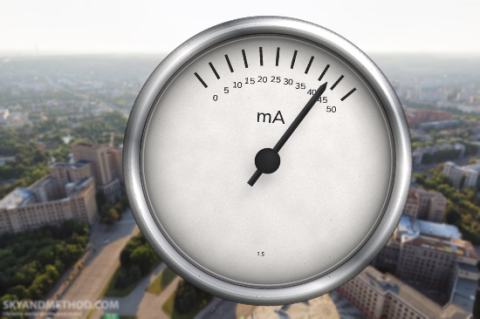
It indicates 42.5,mA
